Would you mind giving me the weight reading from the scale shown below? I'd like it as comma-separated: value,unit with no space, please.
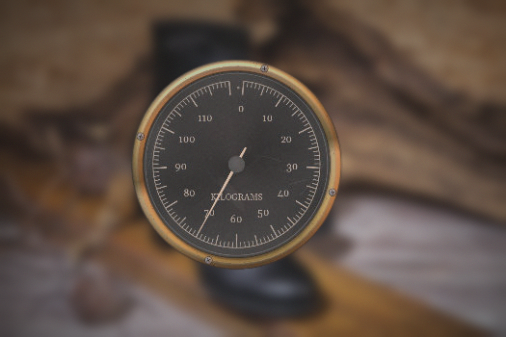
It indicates 70,kg
